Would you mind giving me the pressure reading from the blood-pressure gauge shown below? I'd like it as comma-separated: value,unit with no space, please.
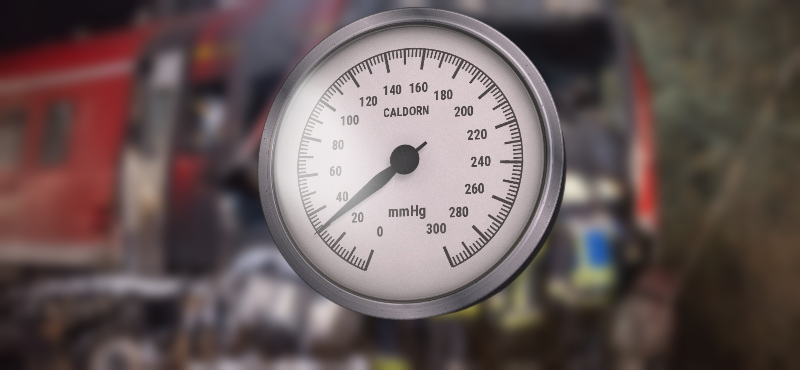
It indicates 30,mmHg
